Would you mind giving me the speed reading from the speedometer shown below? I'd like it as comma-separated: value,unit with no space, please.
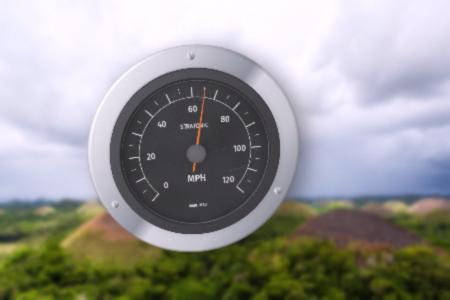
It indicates 65,mph
